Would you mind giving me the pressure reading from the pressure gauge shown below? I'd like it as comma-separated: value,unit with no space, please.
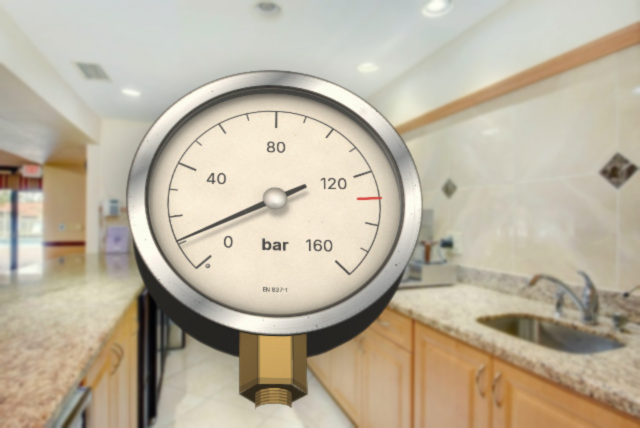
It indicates 10,bar
